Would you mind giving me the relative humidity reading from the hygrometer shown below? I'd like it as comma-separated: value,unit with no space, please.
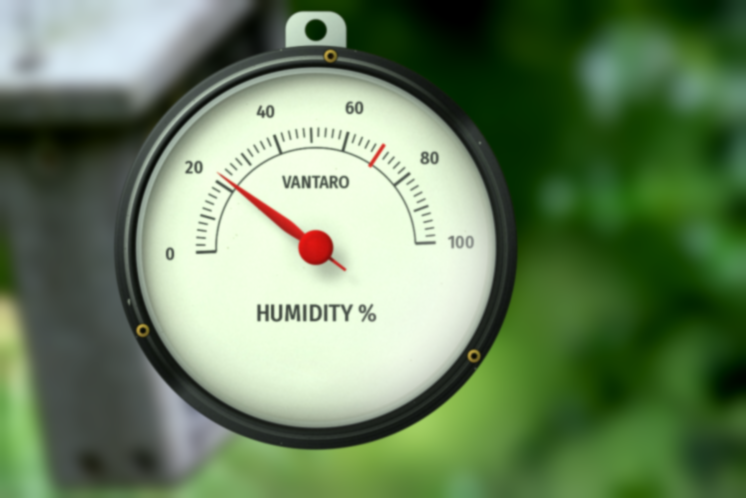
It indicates 22,%
